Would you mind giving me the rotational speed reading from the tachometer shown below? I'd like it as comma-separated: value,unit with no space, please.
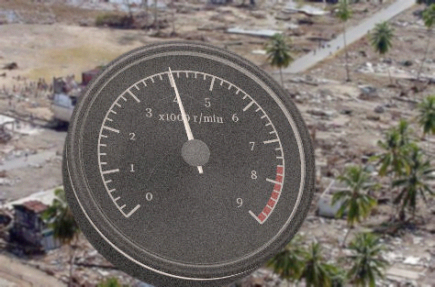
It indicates 4000,rpm
